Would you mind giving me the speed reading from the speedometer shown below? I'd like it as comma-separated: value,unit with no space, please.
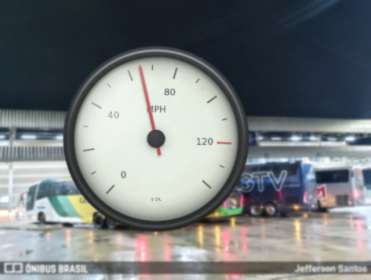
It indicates 65,mph
